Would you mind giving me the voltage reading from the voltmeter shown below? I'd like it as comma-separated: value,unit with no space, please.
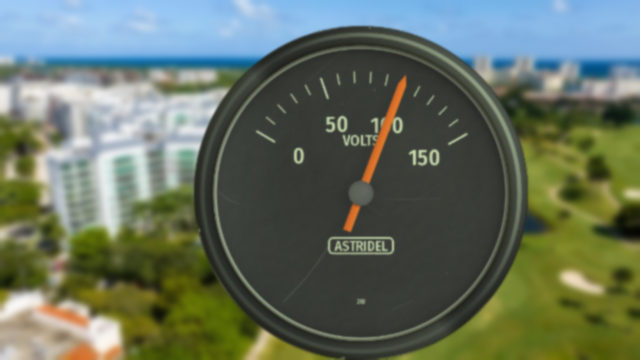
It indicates 100,V
